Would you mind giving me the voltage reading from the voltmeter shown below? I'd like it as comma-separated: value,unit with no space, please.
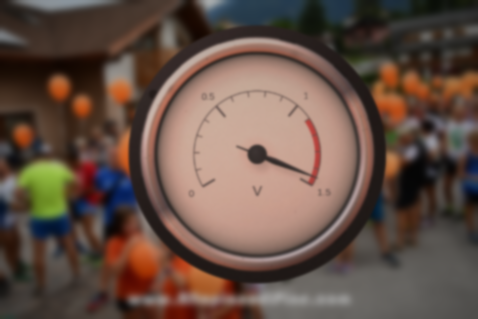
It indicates 1.45,V
